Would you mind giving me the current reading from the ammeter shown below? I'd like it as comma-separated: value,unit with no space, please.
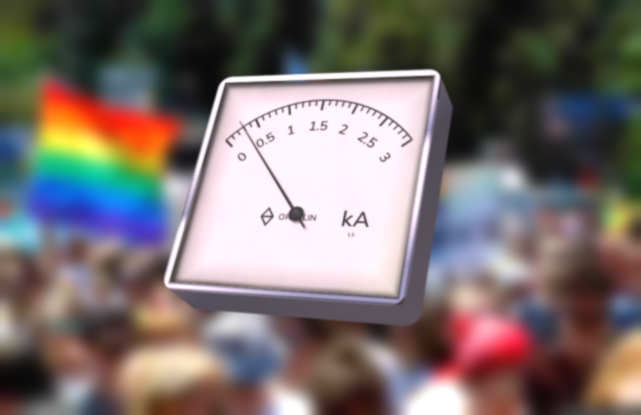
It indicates 0.3,kA
